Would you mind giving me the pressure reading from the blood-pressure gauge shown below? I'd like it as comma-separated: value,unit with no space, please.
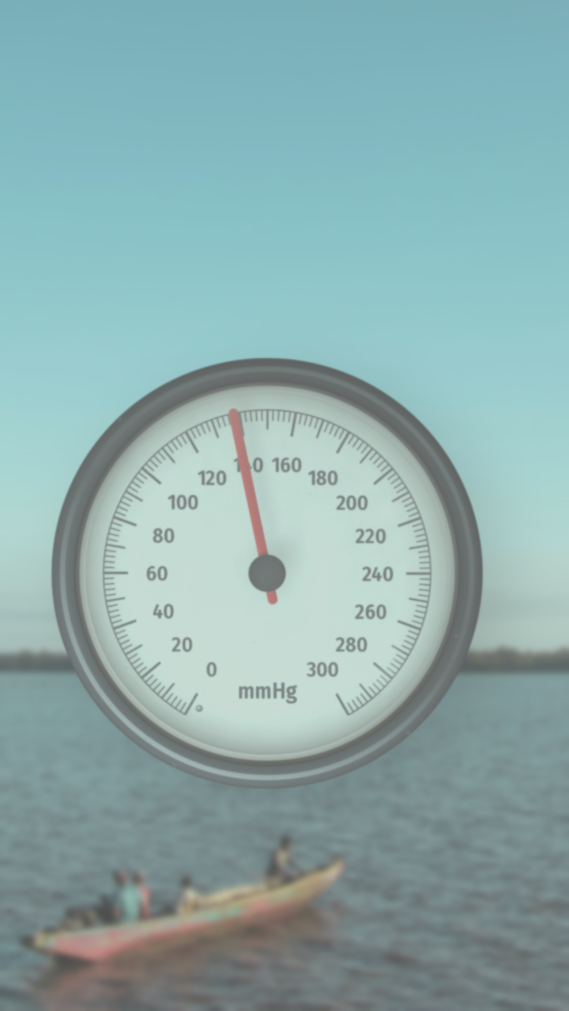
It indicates 138,mmHg
